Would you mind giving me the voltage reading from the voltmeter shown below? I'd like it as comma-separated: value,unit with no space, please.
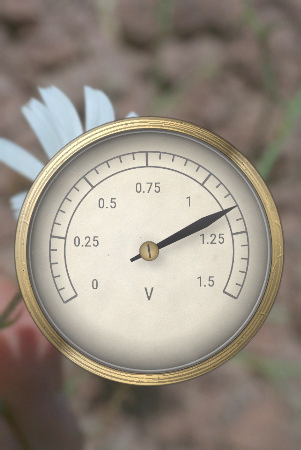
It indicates 1.15,V
